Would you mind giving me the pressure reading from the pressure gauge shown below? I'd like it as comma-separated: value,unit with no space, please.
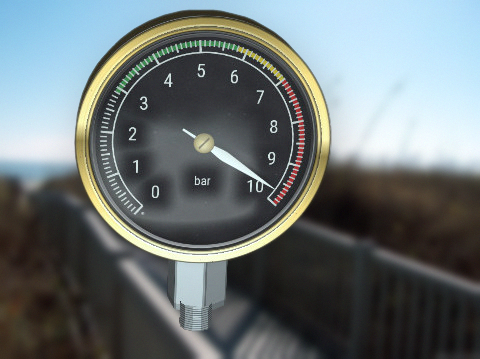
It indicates 9.7,bar
